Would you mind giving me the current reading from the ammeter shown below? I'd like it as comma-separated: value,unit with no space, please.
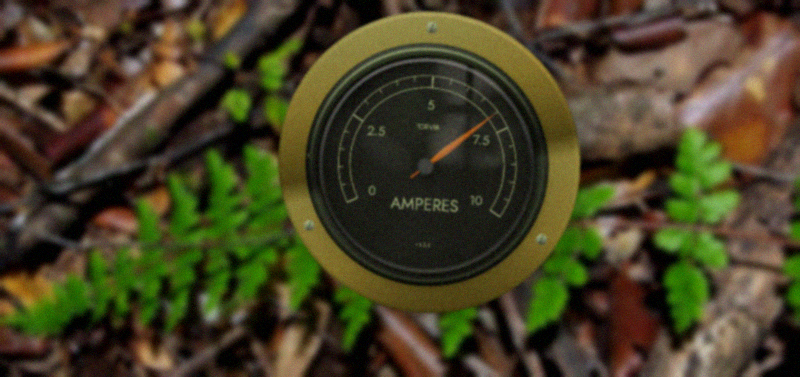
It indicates 7,A
